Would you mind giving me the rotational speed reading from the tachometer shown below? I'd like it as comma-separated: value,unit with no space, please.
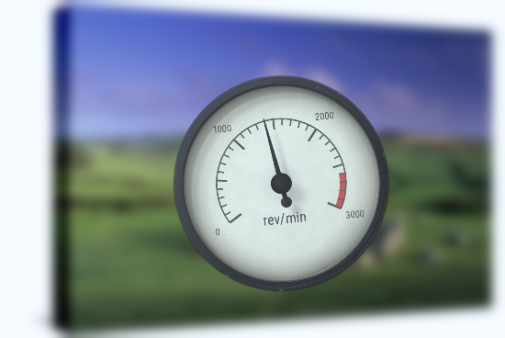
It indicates 1400,rpm
